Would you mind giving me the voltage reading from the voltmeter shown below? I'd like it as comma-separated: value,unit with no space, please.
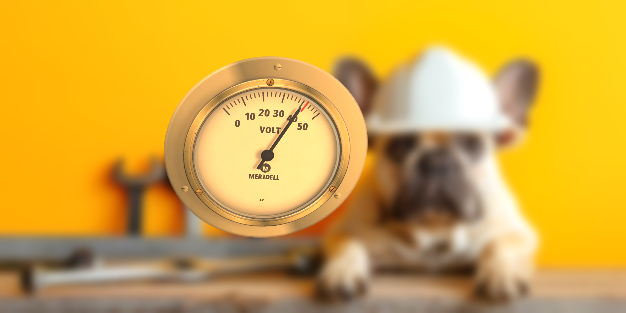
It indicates 40,V
